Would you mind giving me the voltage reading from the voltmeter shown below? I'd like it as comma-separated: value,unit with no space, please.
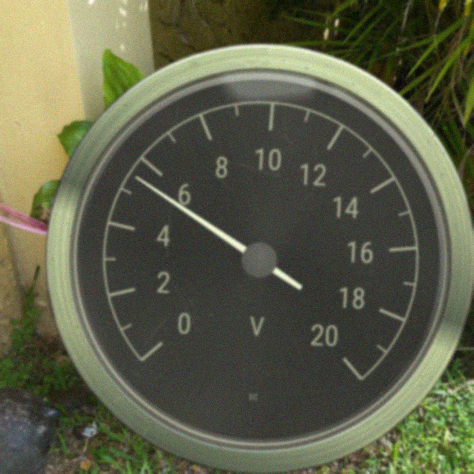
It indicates 5.5,V
